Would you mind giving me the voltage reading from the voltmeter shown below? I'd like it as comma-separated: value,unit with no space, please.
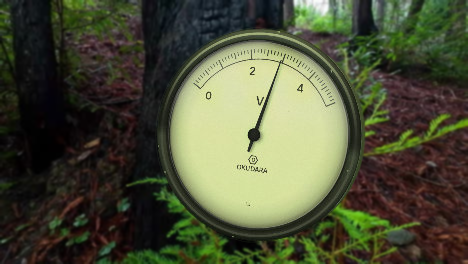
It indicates 3,V
